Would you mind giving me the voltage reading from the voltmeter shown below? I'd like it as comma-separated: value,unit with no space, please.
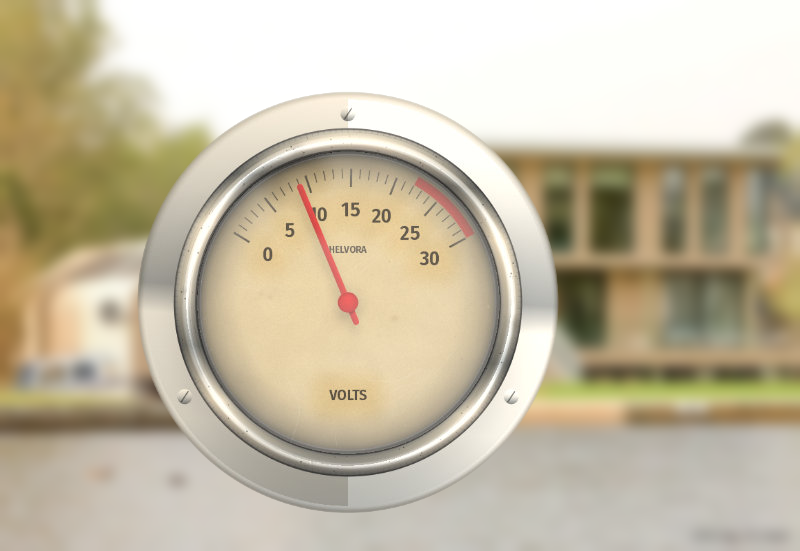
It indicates 9,V
